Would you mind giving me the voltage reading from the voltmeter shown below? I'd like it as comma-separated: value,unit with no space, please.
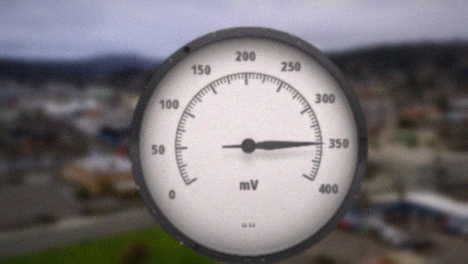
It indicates 350,mV
